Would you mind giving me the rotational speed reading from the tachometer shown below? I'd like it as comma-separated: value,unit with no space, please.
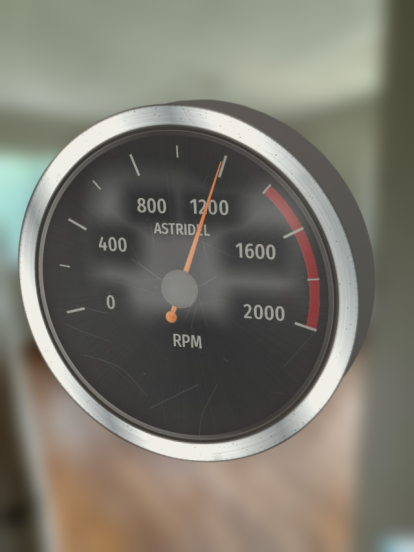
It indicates 1200,rpm
